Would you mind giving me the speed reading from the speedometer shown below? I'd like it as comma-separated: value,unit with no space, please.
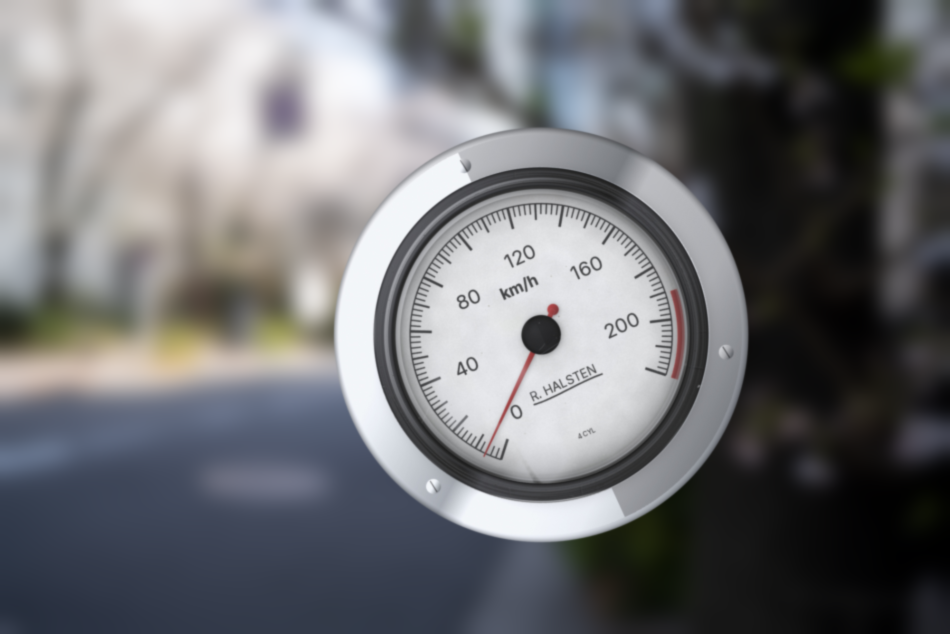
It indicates 6,km/h
